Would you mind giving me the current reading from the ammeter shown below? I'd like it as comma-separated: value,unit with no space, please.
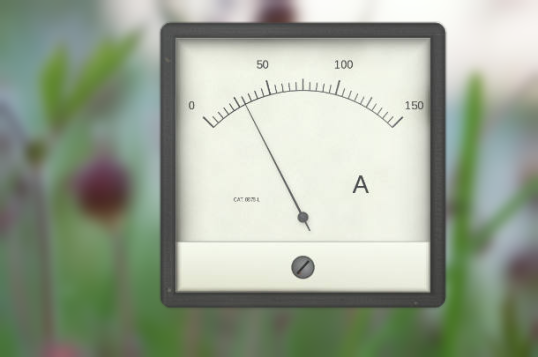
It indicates 30,A
